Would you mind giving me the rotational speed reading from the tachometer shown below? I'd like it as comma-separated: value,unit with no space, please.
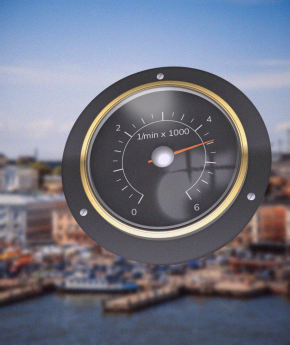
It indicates 4500,rpm
